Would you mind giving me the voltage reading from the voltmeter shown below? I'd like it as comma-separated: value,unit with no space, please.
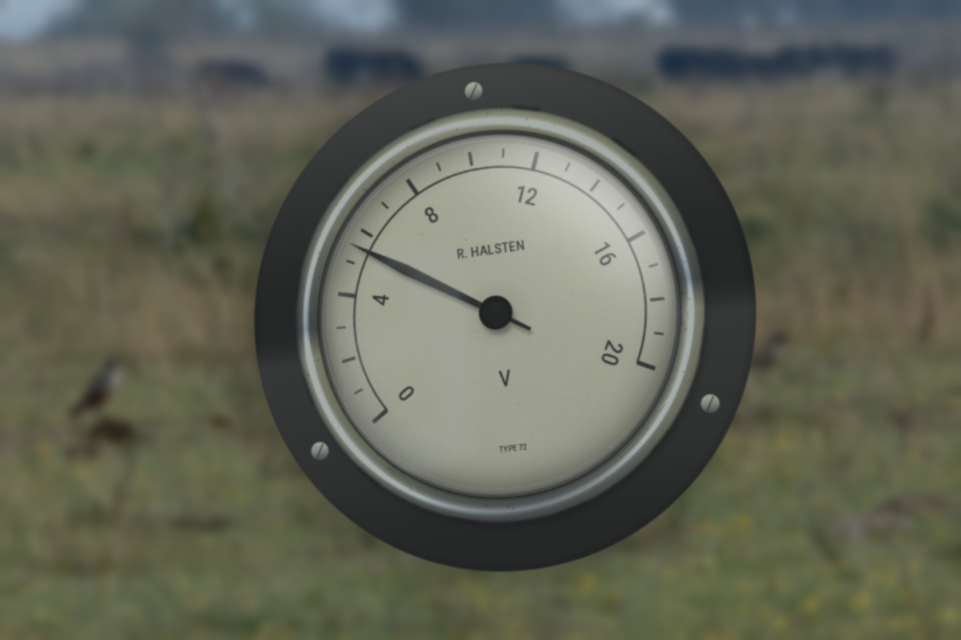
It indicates 5.5,V
